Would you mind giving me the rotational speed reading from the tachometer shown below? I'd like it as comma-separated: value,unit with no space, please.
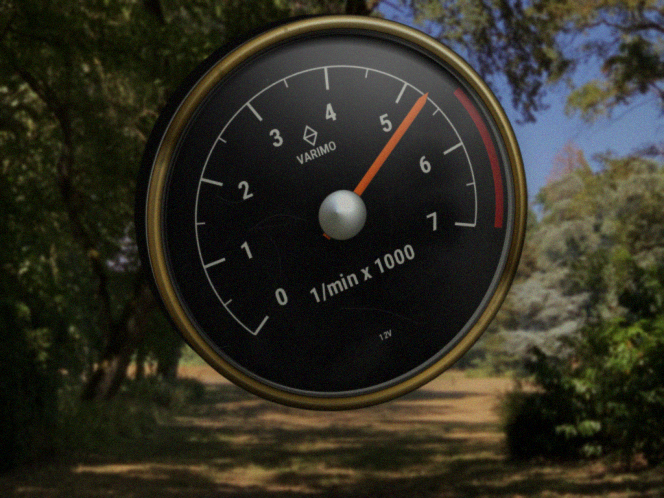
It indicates 5250,rpm
